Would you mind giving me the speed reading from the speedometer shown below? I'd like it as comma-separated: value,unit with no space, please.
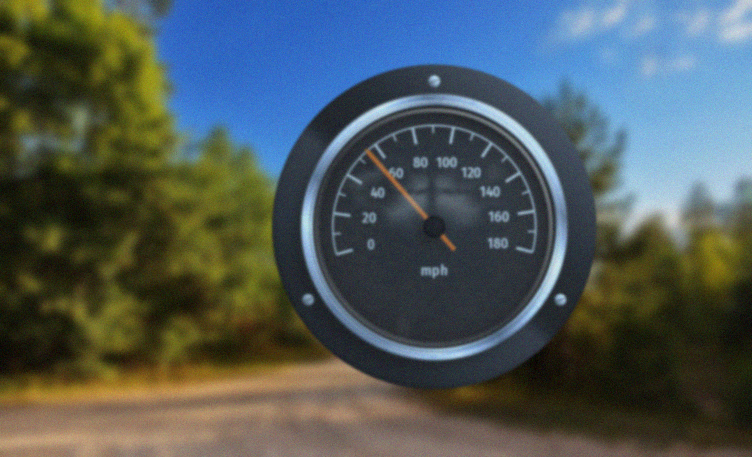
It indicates 55,mph
